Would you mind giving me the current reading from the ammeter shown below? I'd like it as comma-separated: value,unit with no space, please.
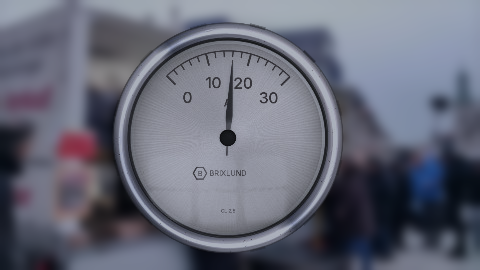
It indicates 16,A
